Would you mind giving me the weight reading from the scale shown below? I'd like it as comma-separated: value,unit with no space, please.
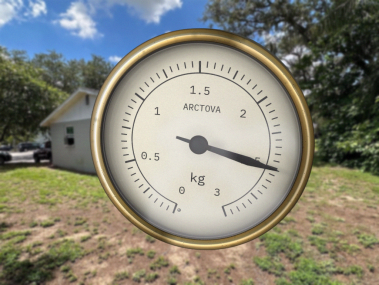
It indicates 2.5,kg
